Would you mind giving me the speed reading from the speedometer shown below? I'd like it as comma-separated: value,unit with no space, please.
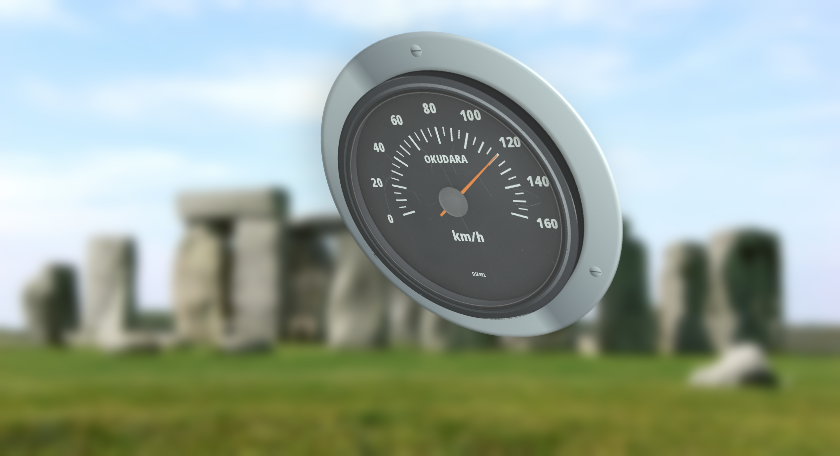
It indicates 120,km/h
